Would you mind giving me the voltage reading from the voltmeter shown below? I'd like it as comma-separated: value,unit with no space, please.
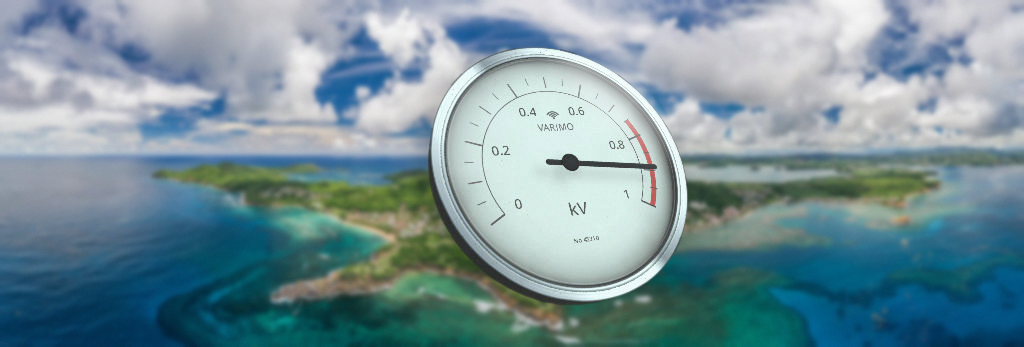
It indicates 0.9,kV
